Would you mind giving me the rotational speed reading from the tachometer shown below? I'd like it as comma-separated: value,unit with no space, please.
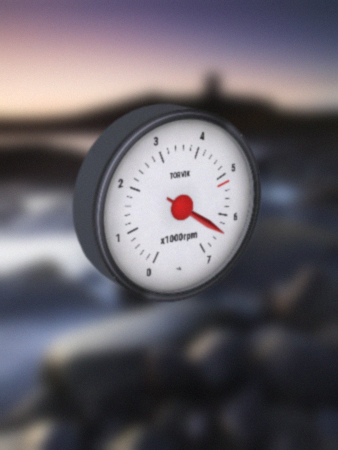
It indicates 6400,rpm
